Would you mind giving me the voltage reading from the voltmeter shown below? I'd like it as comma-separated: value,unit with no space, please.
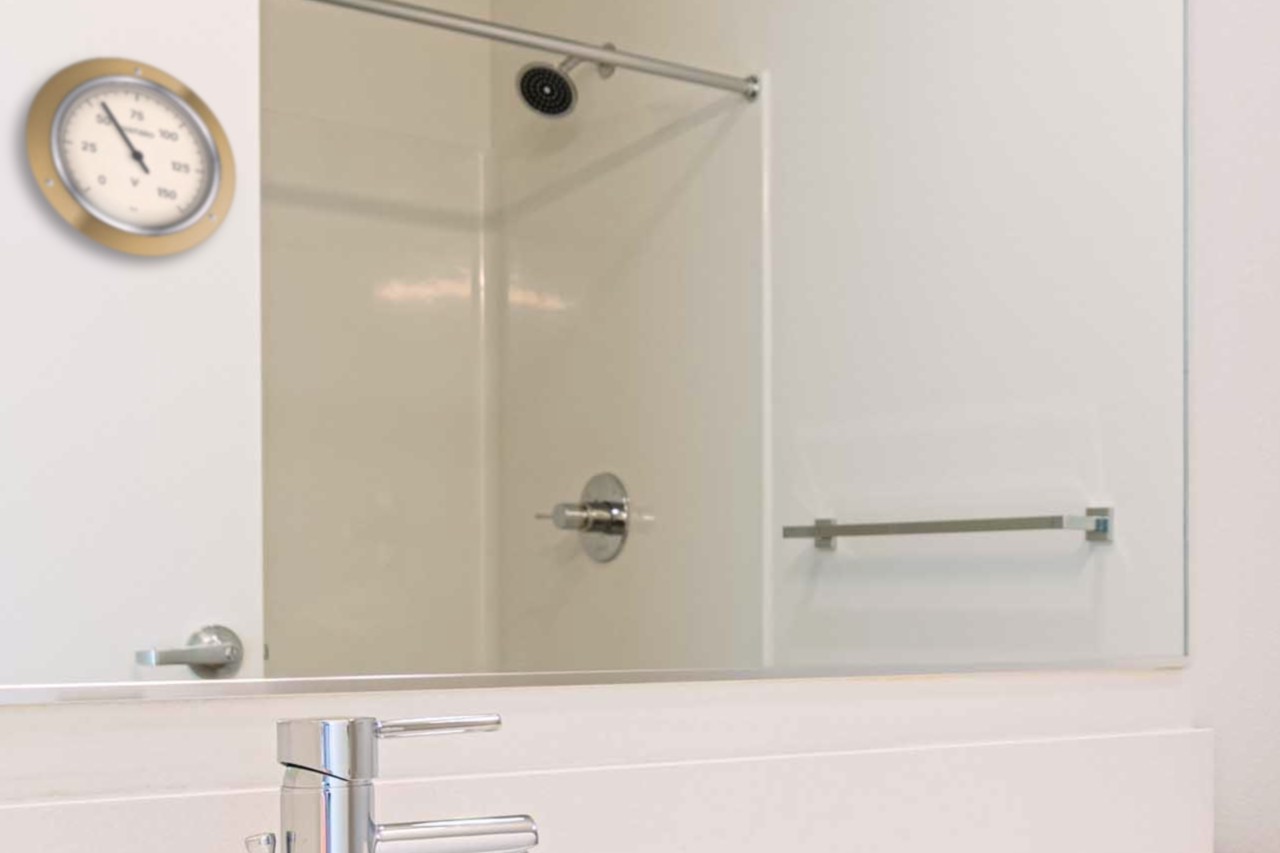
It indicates 55,V
